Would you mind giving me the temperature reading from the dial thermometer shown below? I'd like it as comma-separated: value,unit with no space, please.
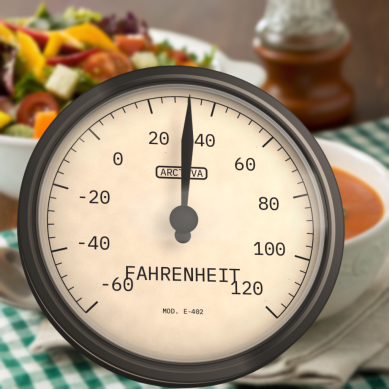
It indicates 32,°F
